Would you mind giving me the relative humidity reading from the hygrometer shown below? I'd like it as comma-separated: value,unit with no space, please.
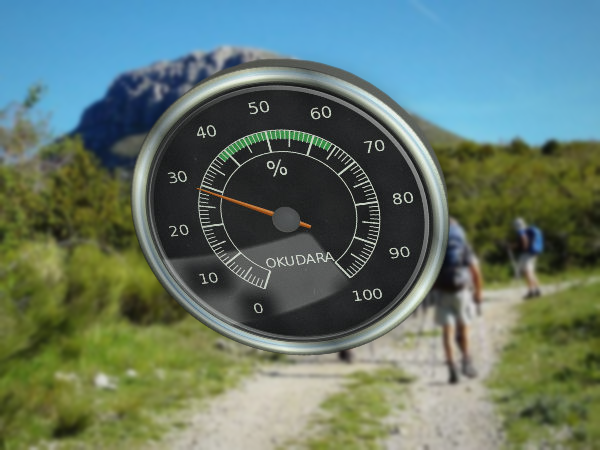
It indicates 30,%
